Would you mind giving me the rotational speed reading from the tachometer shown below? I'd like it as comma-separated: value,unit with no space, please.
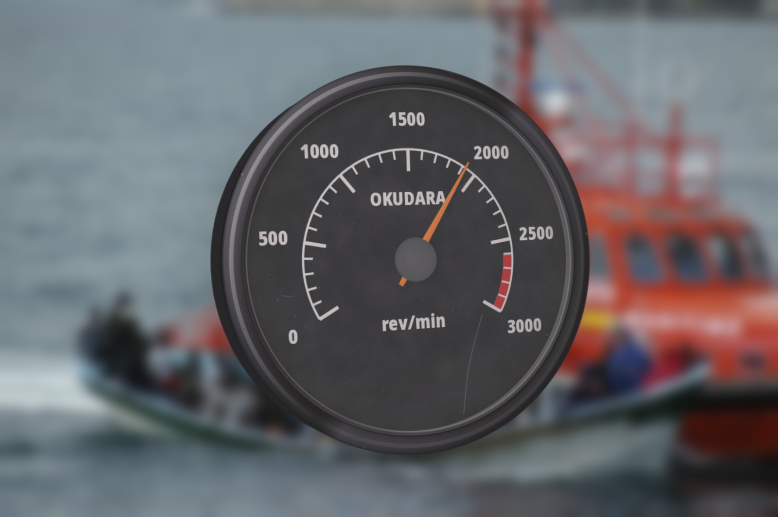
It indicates 1900,rpm
